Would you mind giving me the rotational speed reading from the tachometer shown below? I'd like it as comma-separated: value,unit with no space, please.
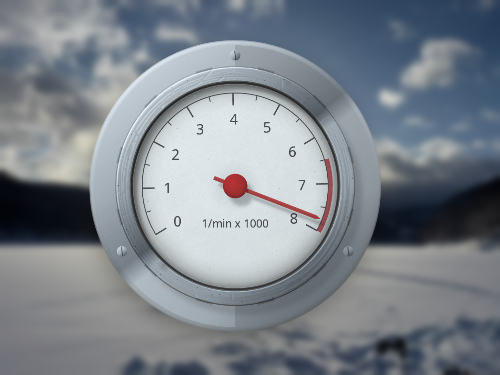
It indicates 7750,rpm
